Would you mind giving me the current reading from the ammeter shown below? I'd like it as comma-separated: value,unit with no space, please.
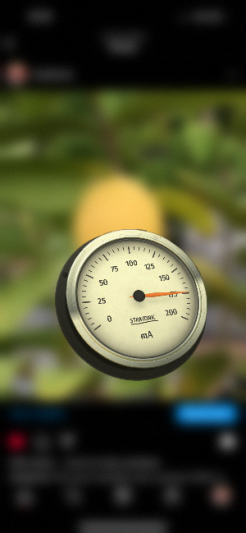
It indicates 175,mA
